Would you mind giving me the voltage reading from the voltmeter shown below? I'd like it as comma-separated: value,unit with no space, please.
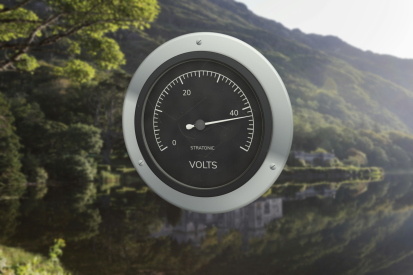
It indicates 42,V
